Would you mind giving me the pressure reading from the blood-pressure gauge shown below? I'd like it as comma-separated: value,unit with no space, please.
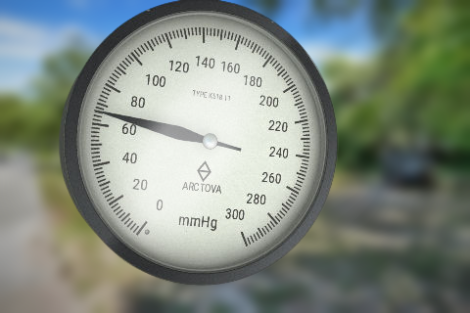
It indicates 66,mmHg
